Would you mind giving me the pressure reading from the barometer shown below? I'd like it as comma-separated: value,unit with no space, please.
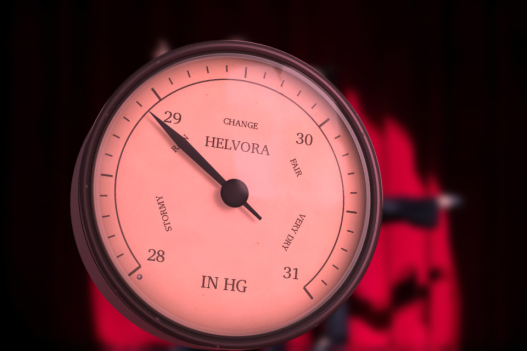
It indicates 28.9,inHg
